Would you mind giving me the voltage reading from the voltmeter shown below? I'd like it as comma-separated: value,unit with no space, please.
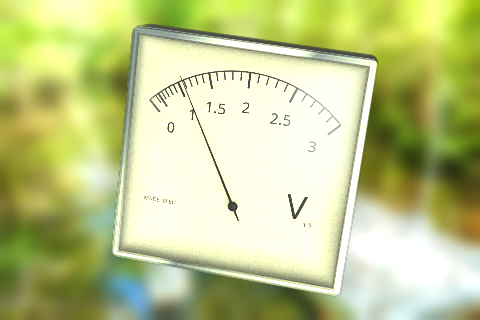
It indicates 1.1,V
